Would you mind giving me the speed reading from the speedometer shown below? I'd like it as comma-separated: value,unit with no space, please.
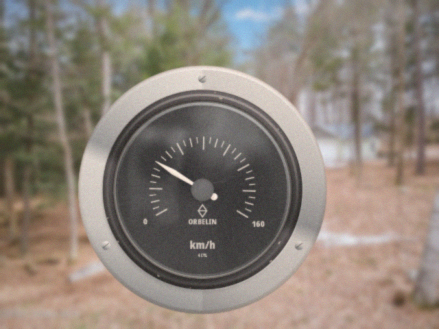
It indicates 40,km/h
